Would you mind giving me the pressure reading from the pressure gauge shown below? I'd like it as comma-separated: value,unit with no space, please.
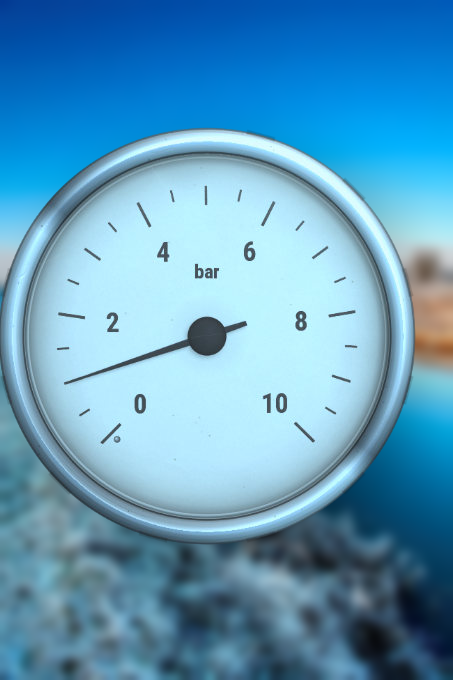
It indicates 1,bar
